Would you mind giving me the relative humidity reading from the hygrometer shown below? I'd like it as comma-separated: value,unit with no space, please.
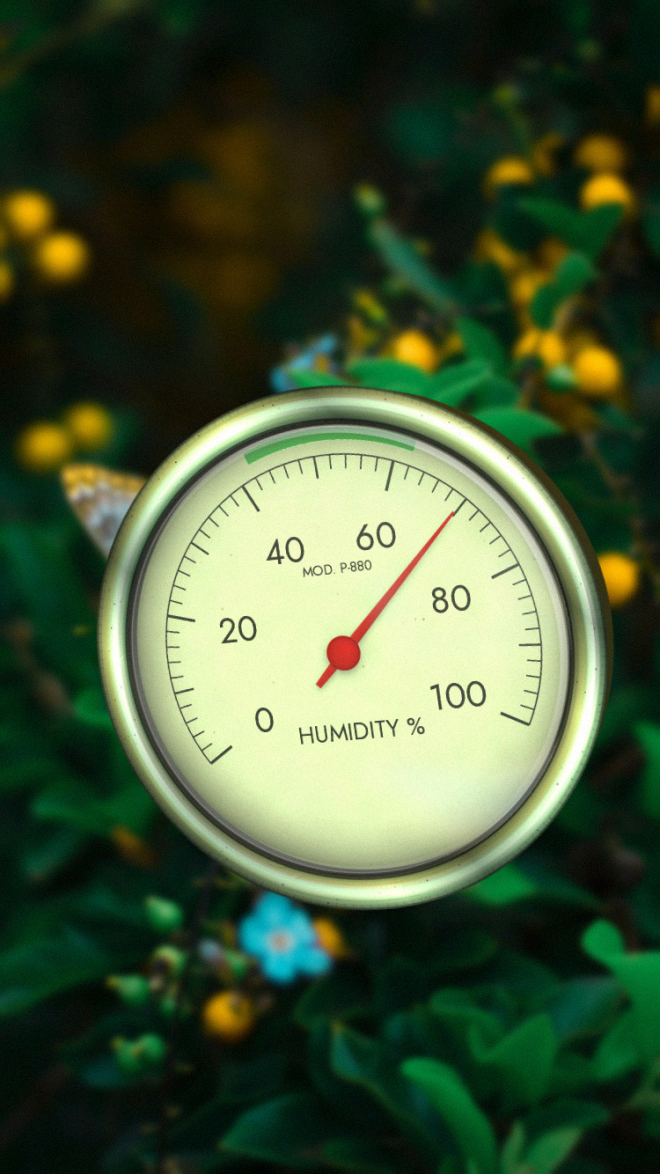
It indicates 70,%
